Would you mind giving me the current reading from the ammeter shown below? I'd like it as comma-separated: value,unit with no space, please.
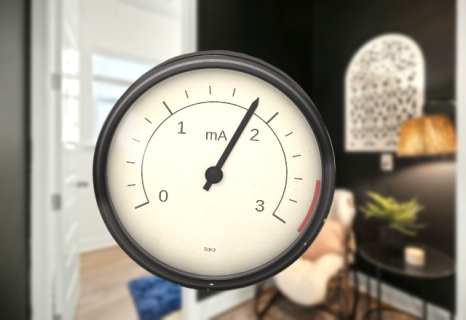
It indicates 1.8,mA
